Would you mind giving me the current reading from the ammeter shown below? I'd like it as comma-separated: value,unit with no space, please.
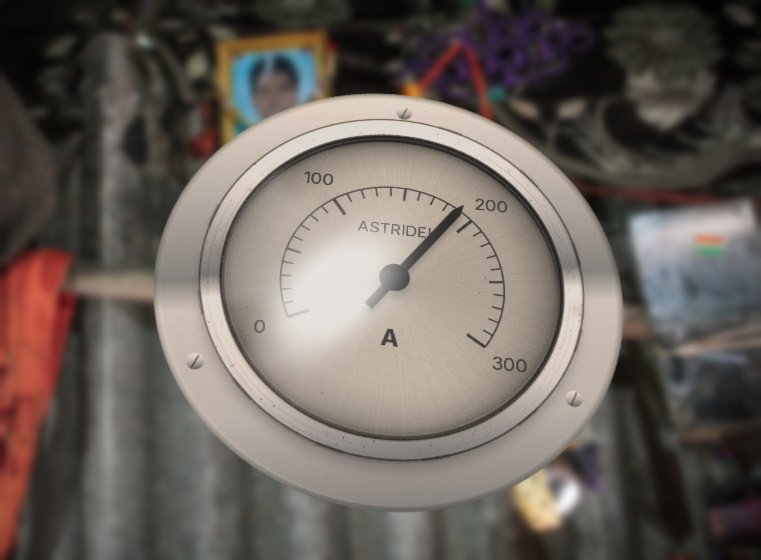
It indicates 190,A
